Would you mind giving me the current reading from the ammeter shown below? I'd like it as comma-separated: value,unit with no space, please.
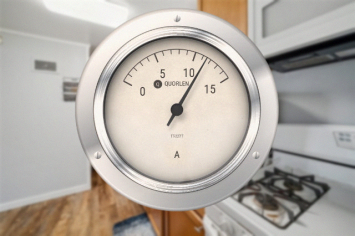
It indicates 11.5,A
